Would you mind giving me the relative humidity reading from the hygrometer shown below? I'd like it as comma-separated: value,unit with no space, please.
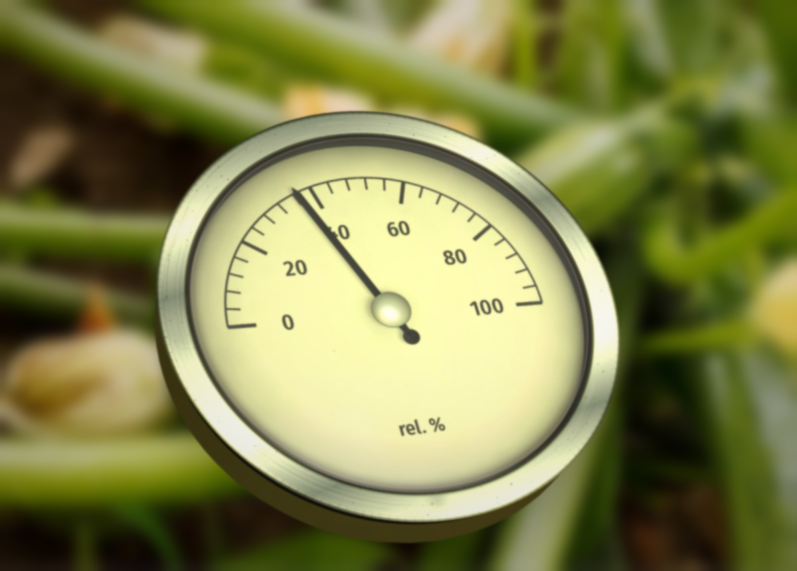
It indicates 36,%
